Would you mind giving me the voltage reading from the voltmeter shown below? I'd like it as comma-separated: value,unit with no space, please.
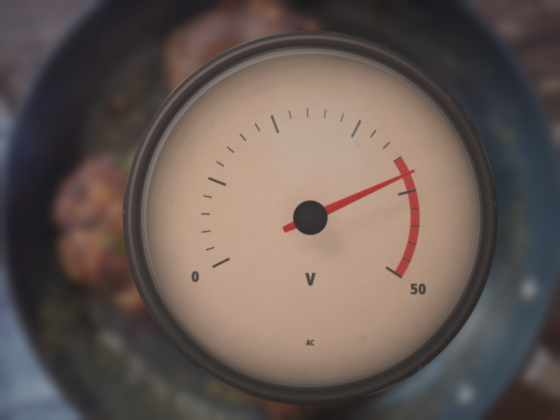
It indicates 38,V
